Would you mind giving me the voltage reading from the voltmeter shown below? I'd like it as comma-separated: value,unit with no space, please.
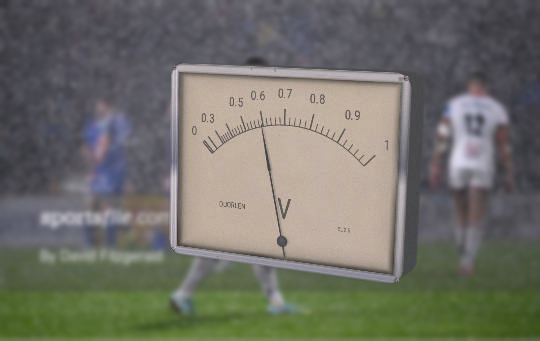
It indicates 0.6,V
